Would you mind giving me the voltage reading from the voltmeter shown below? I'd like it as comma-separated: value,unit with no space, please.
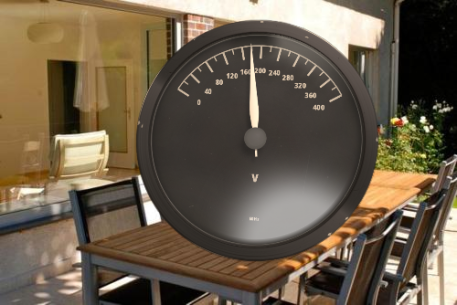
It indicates 180,V
